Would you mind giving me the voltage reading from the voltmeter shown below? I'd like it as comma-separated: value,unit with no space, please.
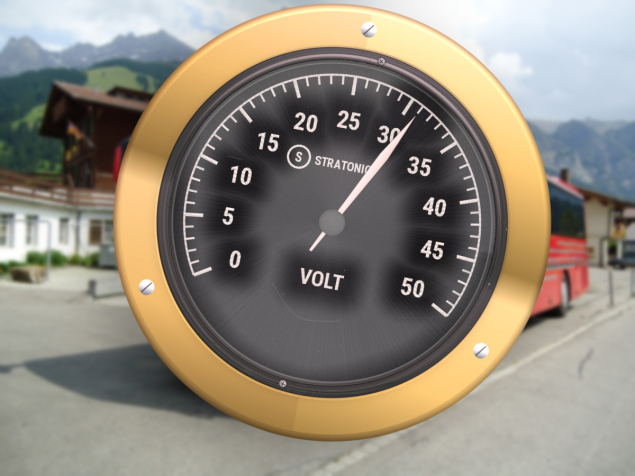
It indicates 31,V
